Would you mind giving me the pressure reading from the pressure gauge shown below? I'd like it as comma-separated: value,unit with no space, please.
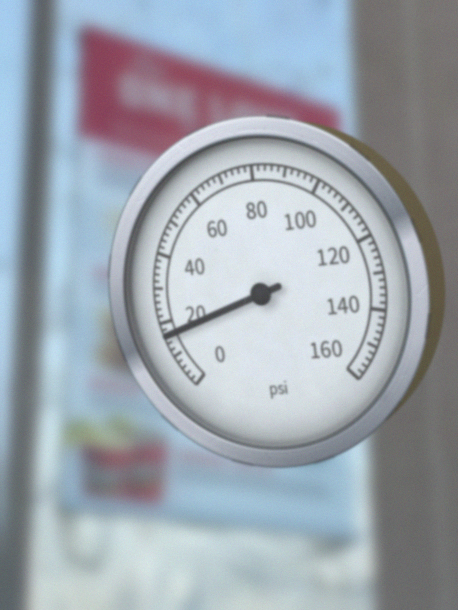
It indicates 16,psi
